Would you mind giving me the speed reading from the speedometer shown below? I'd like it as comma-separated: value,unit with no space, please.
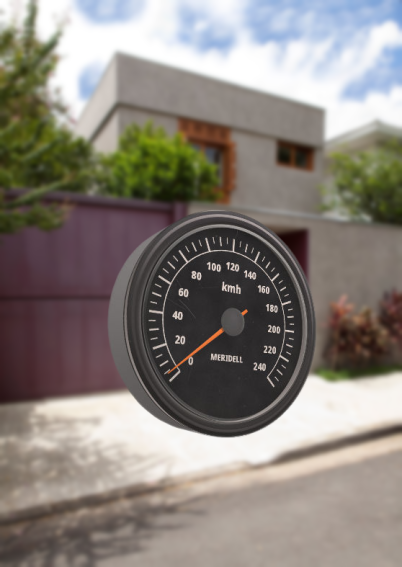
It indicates 5,km/h
